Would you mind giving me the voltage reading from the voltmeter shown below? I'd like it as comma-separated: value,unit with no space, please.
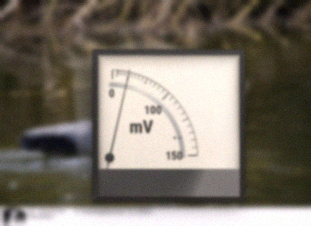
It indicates 50,mV
